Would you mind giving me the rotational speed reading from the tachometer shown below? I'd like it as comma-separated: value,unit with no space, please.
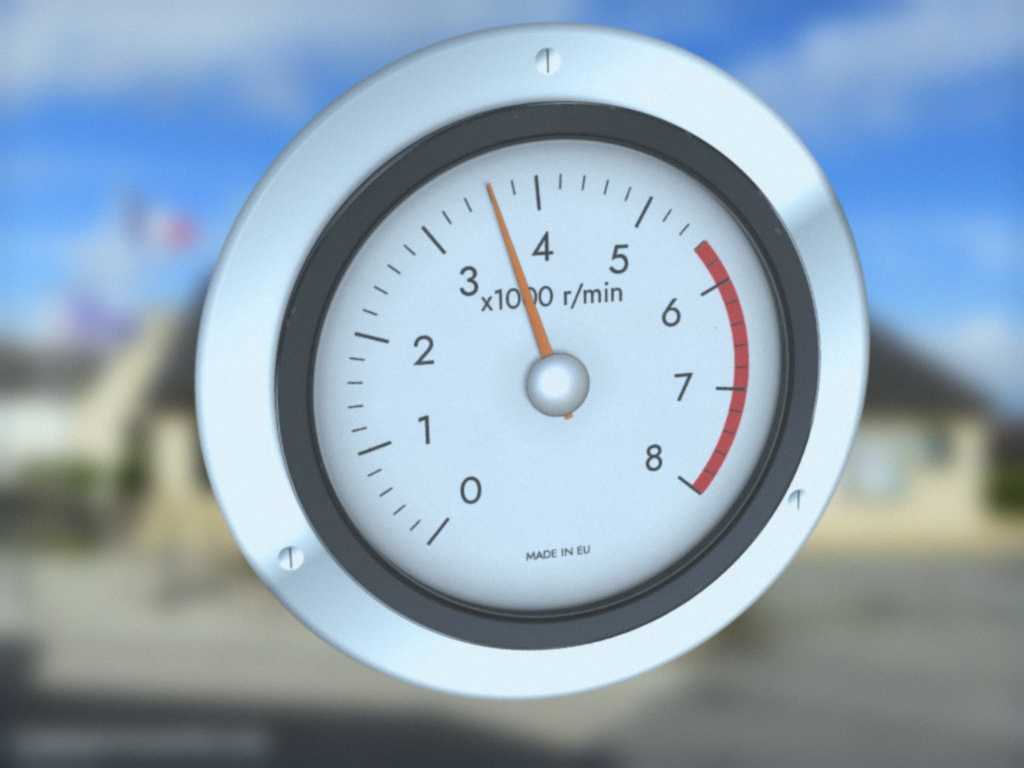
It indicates 3600,rpm
